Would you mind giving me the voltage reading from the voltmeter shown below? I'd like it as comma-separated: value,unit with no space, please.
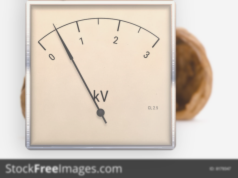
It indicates 0.5,kV
